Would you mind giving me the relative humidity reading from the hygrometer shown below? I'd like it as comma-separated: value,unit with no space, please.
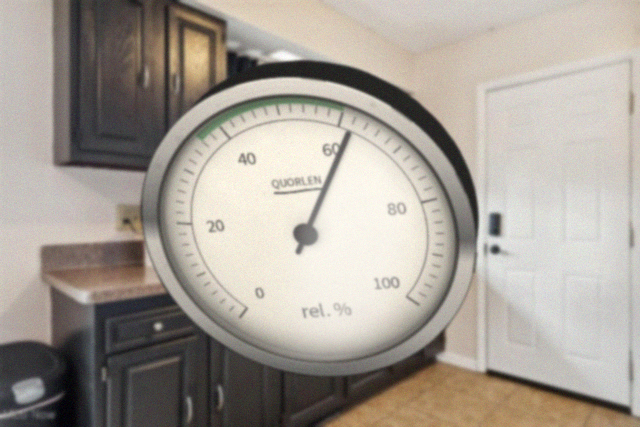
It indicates 62,%
